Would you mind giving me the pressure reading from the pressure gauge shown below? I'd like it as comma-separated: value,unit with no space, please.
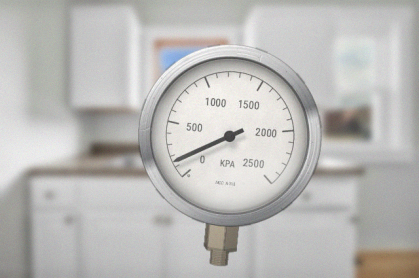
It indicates 150,kPa
